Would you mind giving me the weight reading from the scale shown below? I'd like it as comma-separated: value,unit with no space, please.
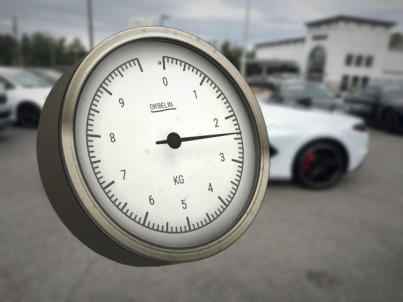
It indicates 2.4,kg
